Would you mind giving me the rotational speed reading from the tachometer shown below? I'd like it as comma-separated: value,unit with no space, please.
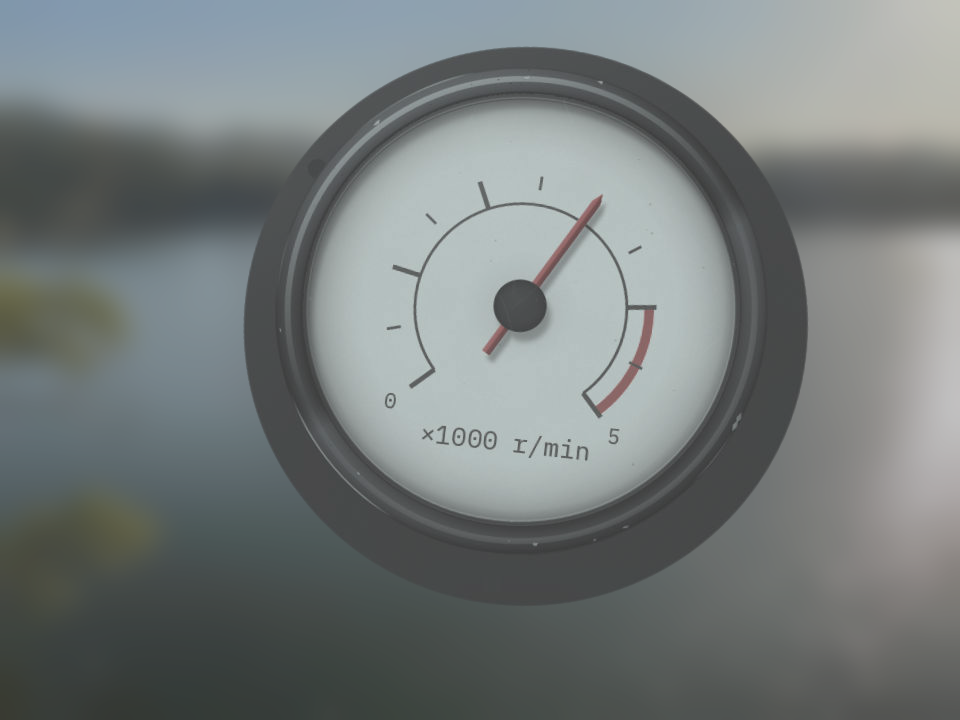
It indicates 3000,rpm
